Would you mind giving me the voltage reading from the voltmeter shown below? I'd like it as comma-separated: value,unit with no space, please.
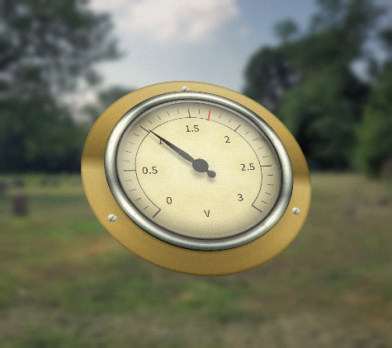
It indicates 1,V
